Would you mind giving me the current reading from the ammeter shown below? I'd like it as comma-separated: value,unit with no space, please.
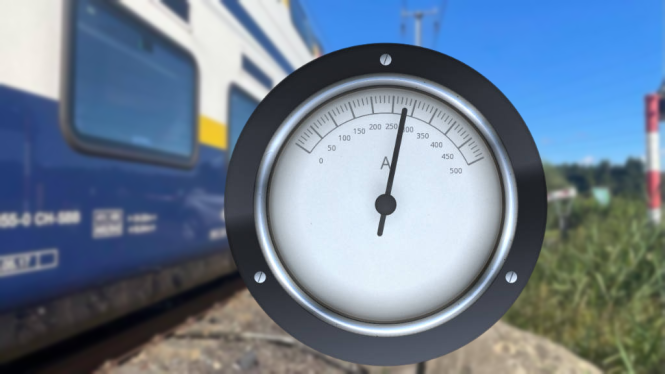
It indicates 280,A
